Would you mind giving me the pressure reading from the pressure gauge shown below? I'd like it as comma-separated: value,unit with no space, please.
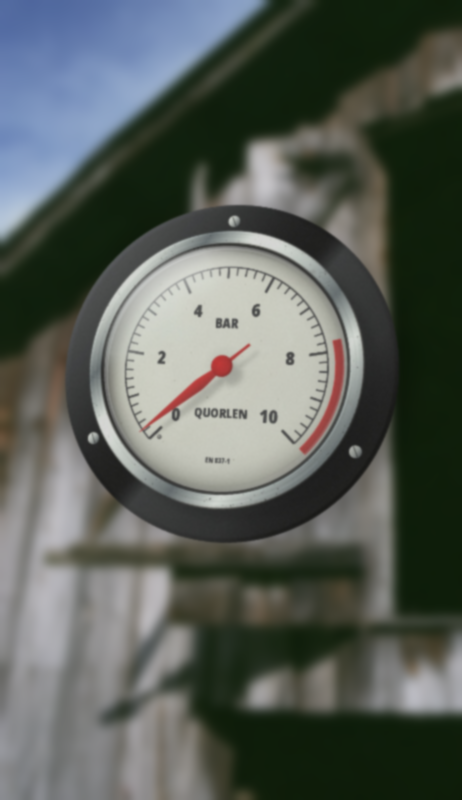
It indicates 0.2,bar
